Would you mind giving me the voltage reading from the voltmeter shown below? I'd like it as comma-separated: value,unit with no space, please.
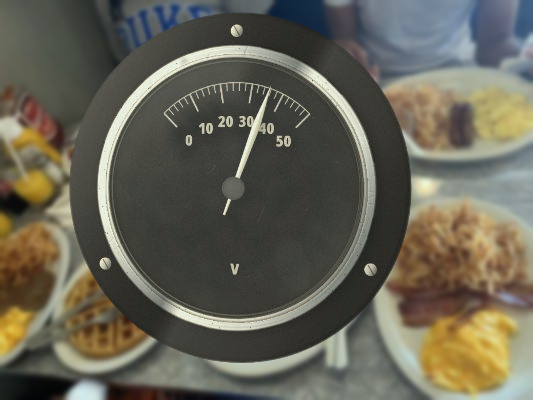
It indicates 36,V
